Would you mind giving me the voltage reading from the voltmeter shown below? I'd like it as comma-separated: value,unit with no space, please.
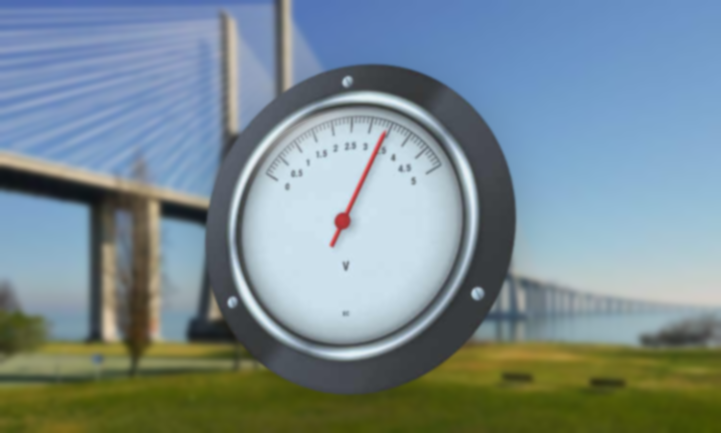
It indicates 3.5,V
